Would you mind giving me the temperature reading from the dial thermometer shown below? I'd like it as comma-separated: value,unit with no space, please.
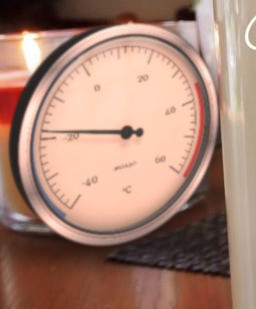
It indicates -18,°C
